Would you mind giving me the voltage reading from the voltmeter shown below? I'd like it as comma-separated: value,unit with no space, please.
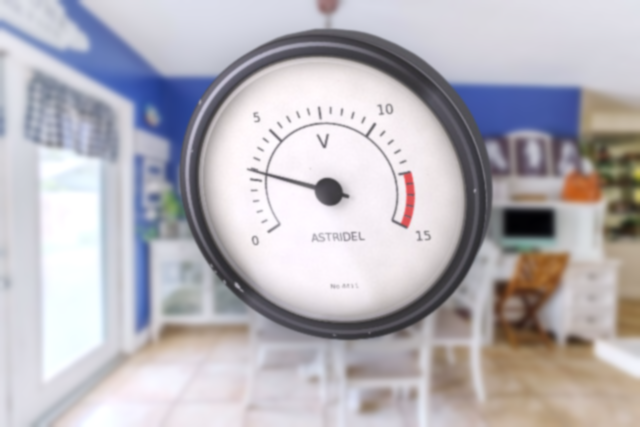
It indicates 3,V
